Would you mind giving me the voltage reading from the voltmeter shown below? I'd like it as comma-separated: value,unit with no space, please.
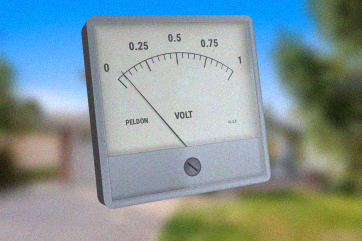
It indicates 0.05,V
